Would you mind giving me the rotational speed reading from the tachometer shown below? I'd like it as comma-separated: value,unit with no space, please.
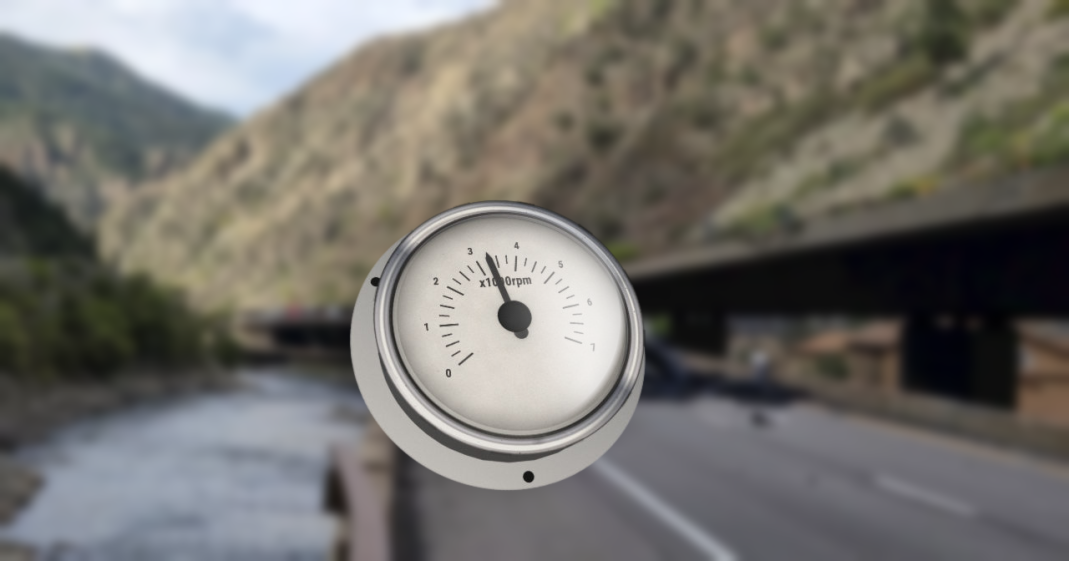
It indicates 3250,rpm
